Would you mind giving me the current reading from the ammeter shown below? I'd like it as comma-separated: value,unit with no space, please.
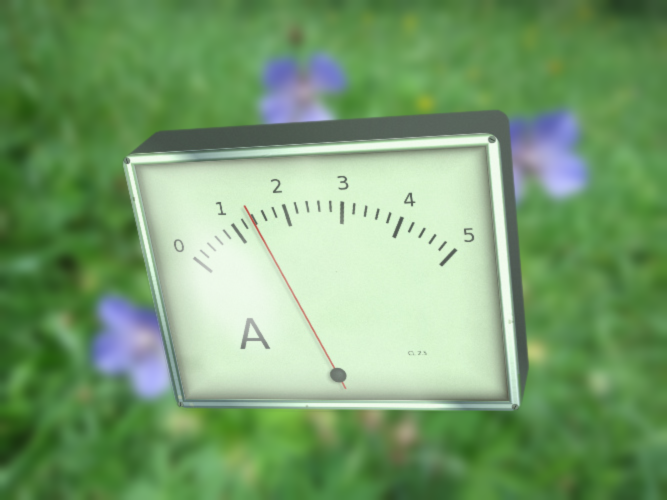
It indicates 1.4,A
